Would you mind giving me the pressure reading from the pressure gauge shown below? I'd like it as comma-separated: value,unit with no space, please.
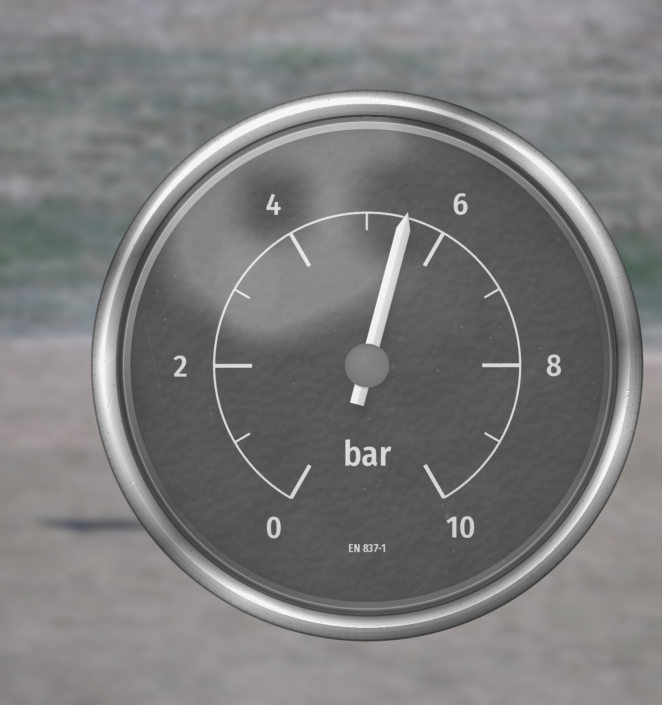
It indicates 5.5,bar
